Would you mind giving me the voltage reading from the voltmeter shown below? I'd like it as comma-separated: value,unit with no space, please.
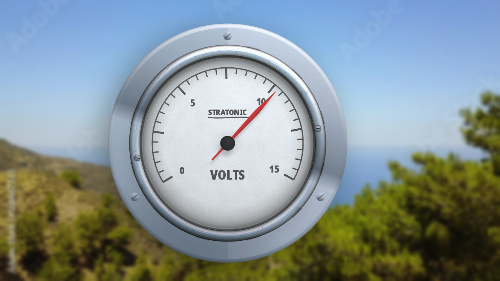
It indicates 10.25,V
